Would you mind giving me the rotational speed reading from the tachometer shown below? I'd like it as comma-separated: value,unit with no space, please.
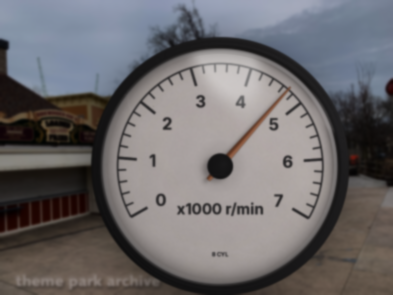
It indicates 4700,rpm
